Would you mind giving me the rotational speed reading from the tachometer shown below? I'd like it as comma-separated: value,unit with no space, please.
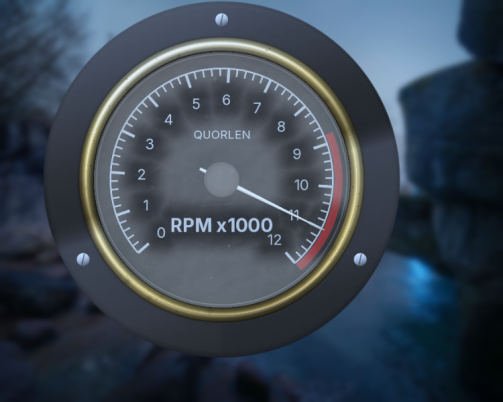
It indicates 11000,rpm
